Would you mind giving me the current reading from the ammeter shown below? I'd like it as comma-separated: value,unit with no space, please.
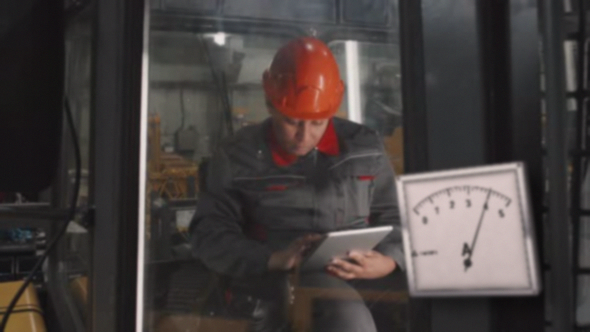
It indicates 4,A
